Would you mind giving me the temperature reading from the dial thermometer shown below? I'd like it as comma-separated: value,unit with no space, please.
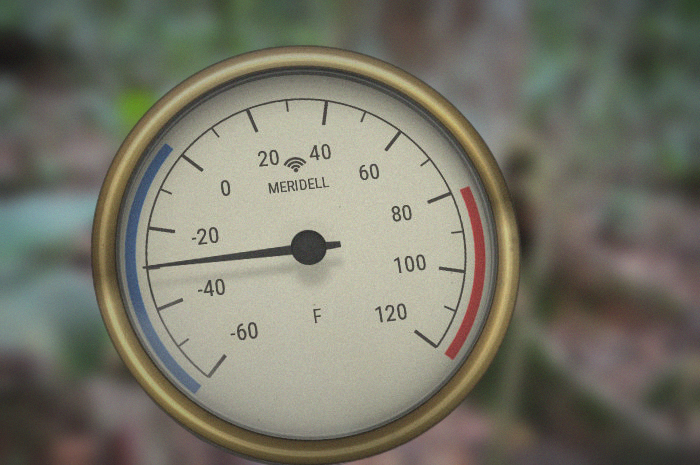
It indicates -30,°F
